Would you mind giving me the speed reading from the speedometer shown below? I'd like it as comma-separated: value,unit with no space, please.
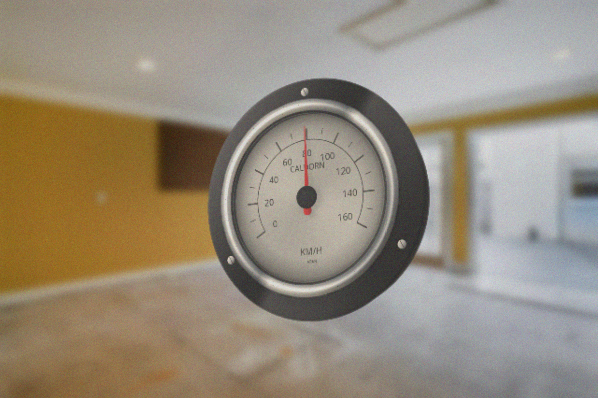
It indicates 80,km/h
